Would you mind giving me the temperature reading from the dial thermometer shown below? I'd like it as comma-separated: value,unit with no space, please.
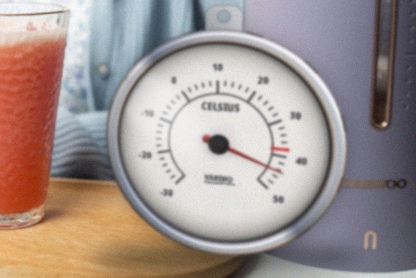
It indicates 44,°C
